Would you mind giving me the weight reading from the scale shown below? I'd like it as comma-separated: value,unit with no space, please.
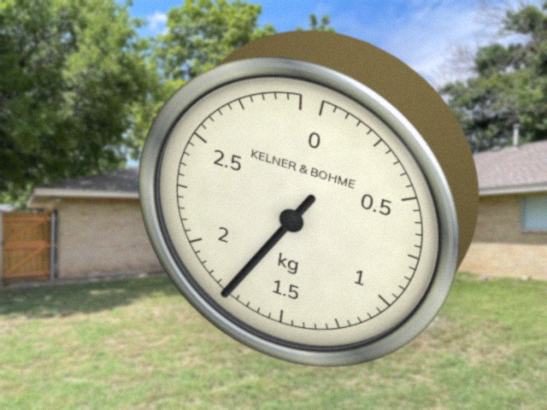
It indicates 1.75,kg
